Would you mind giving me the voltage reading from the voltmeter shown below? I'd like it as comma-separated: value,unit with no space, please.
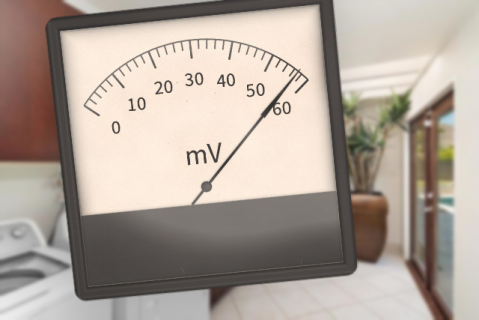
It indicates 57,mV
